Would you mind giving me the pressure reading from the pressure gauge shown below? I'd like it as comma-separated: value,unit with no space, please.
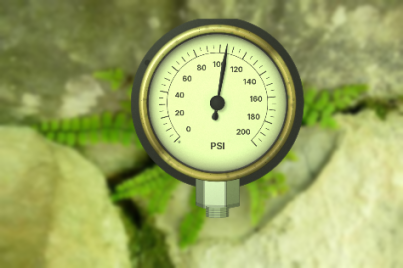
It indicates 105,psi
